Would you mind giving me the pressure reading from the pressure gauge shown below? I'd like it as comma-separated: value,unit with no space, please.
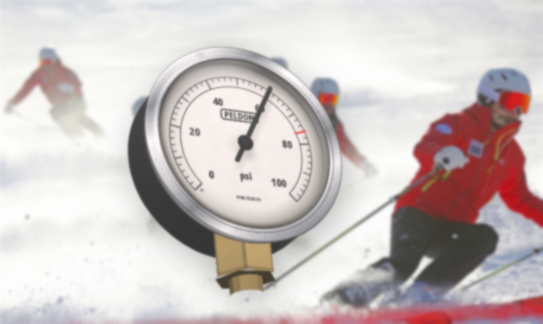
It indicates 60,psi
